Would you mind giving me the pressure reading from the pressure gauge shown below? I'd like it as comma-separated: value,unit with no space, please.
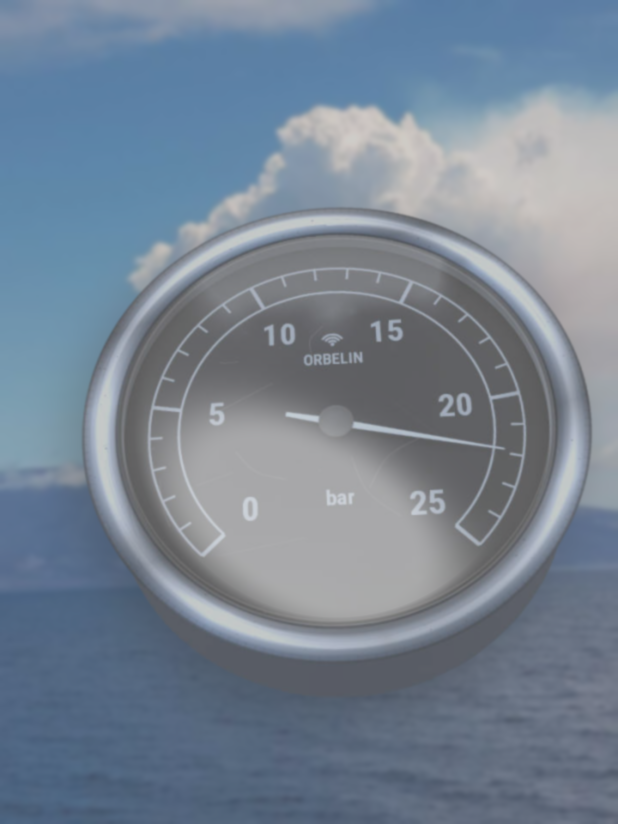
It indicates 22,bar
